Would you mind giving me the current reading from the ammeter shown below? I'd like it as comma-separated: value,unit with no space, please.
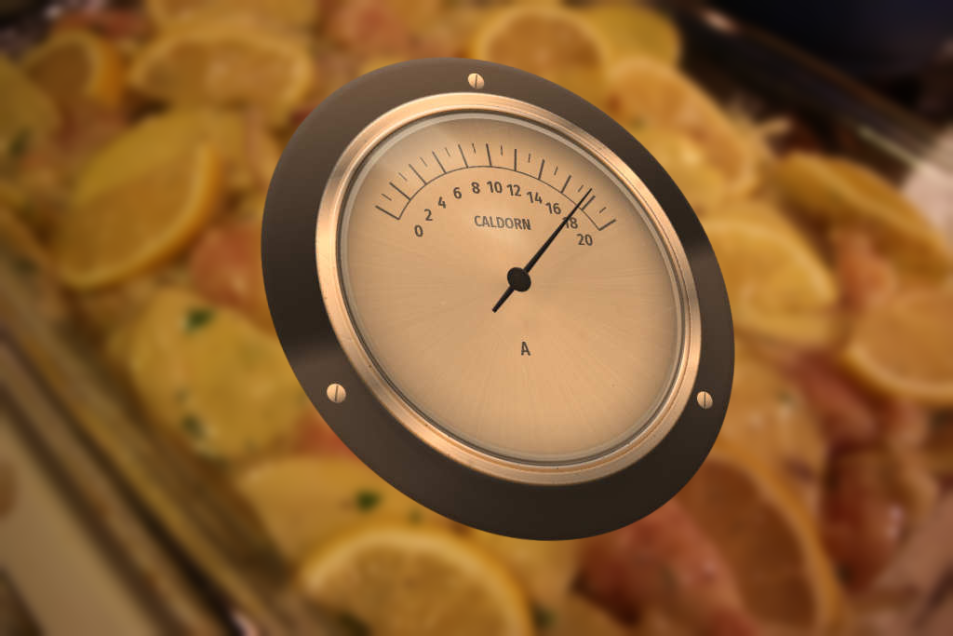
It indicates 17.5,A
